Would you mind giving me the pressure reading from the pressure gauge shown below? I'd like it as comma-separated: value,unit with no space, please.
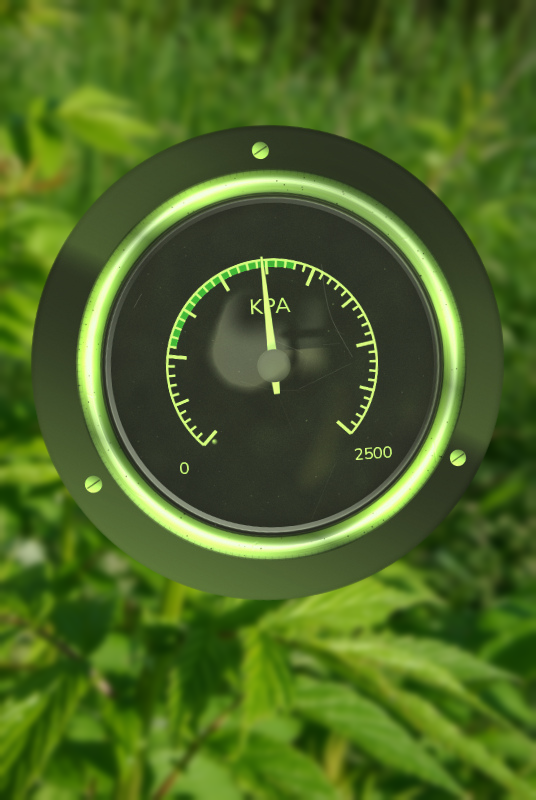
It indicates 1225,kPa
